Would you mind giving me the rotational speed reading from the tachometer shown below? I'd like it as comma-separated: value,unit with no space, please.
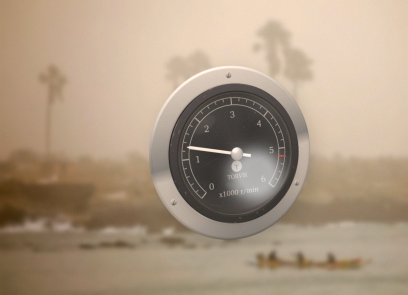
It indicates 1300,rpm
